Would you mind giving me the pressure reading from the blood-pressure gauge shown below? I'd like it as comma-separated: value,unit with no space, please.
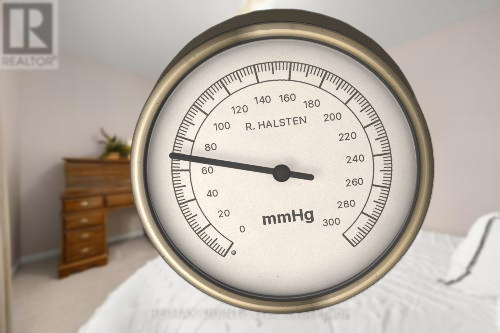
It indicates 70,mmHg
